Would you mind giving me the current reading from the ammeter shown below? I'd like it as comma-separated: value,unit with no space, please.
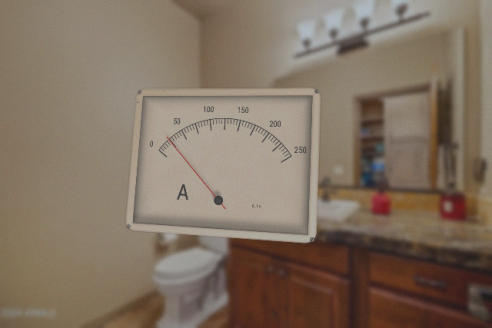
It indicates 25,A
